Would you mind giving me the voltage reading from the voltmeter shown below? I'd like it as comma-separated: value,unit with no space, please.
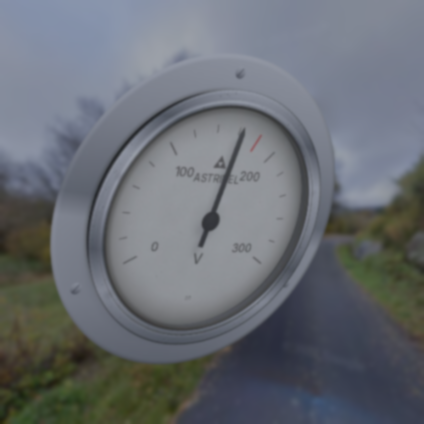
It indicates 160,V
